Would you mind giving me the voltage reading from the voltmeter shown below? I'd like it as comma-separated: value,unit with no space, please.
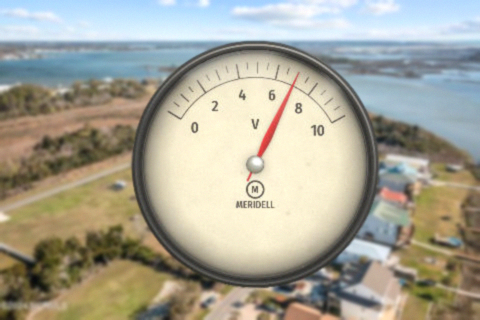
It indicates 7,V
